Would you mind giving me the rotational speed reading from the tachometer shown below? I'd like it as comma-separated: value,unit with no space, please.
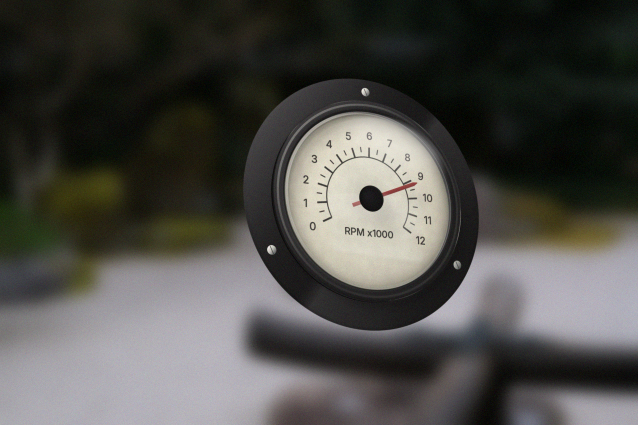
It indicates 9250,rpm
